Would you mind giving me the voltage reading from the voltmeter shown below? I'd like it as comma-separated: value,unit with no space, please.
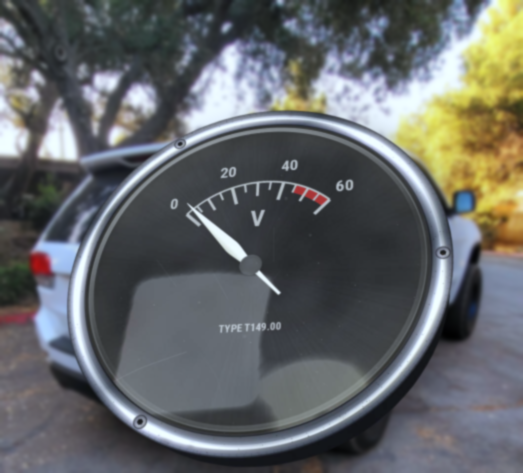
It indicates 2.5,V
